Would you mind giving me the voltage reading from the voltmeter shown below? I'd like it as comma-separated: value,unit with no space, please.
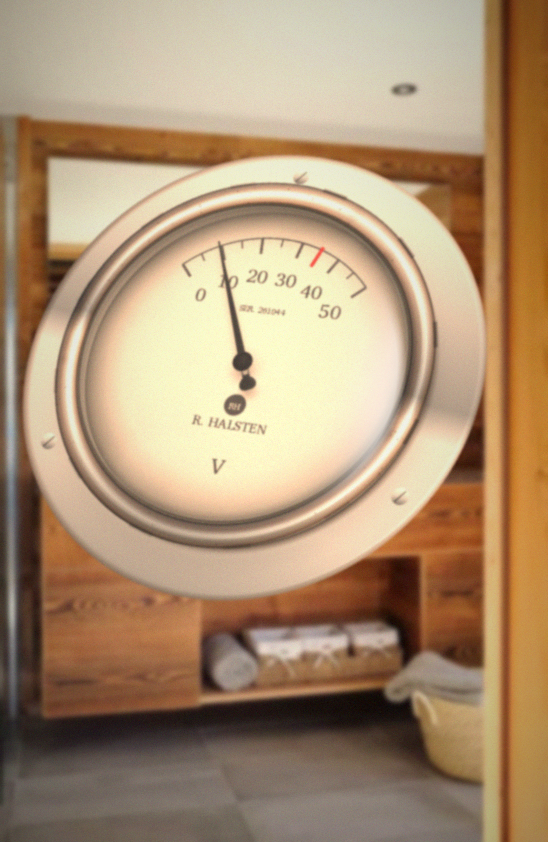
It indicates 10,V
